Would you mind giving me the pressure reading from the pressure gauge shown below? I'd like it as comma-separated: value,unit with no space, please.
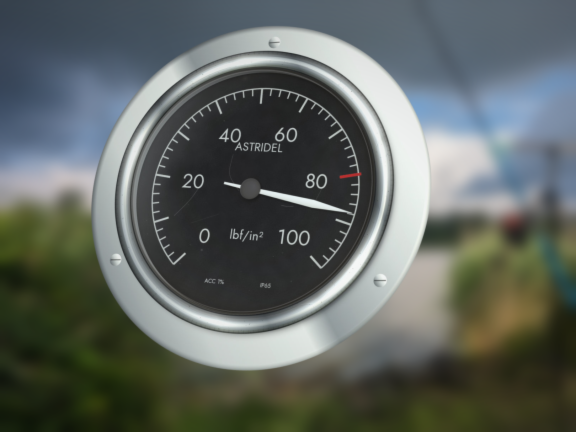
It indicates 88,psi
